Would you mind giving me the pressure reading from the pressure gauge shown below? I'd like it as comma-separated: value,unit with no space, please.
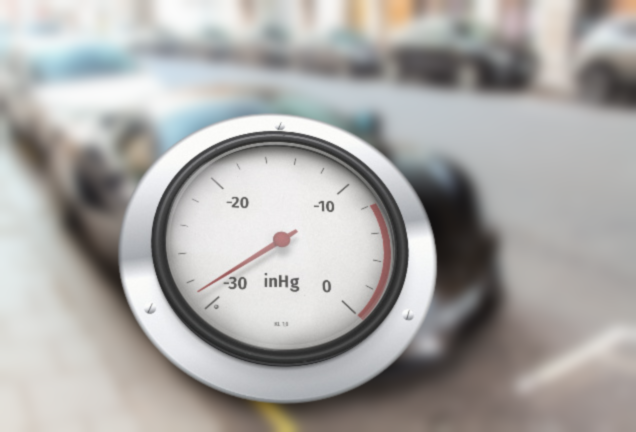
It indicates -29,inHg
